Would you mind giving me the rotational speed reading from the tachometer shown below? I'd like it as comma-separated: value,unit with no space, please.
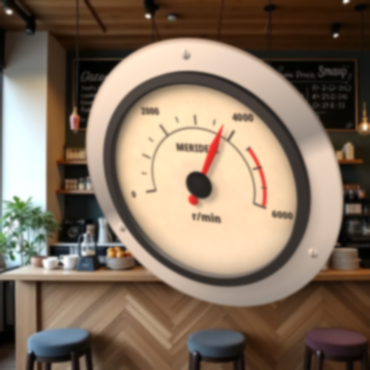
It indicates 3750,rpm
